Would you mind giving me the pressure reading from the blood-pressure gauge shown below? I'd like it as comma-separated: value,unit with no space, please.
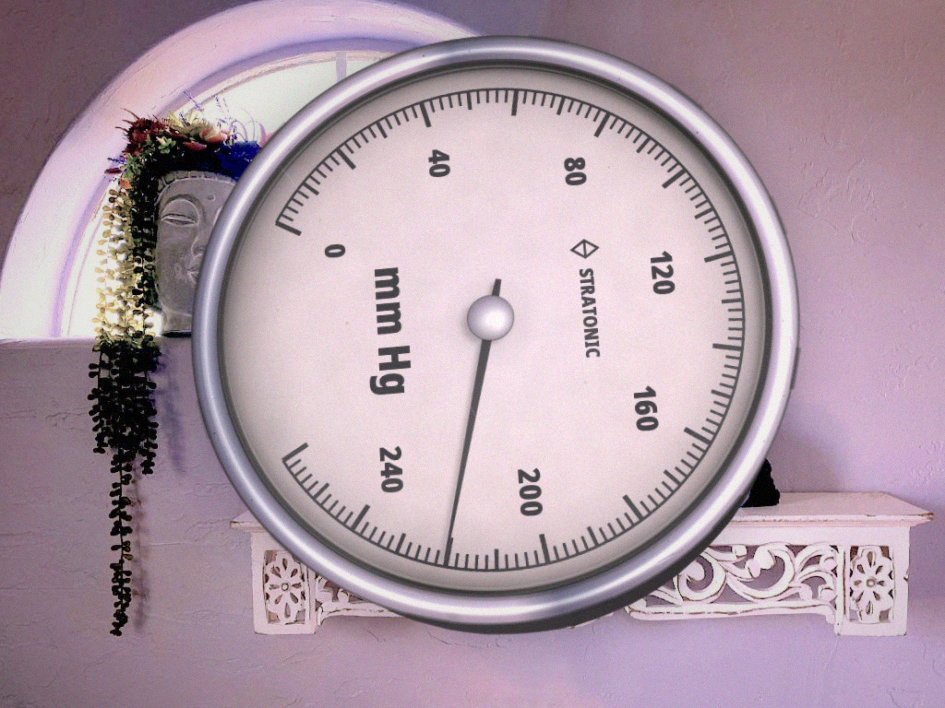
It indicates 220,mmHg
